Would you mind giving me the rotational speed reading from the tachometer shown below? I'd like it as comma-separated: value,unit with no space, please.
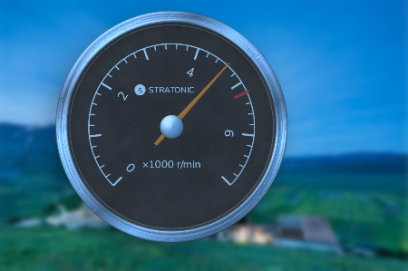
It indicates 4600,rpm
